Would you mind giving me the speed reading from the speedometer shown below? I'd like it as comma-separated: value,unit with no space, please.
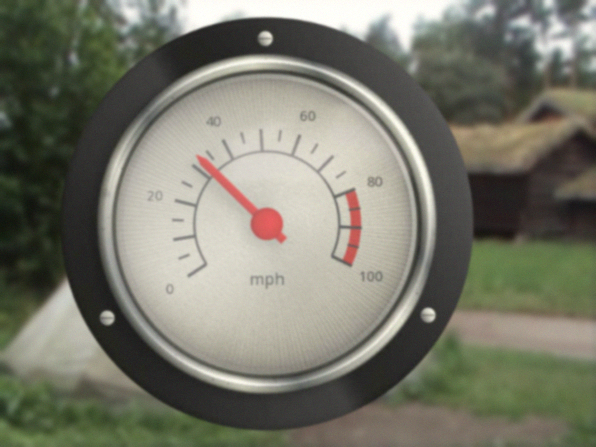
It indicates 32.5,mph
